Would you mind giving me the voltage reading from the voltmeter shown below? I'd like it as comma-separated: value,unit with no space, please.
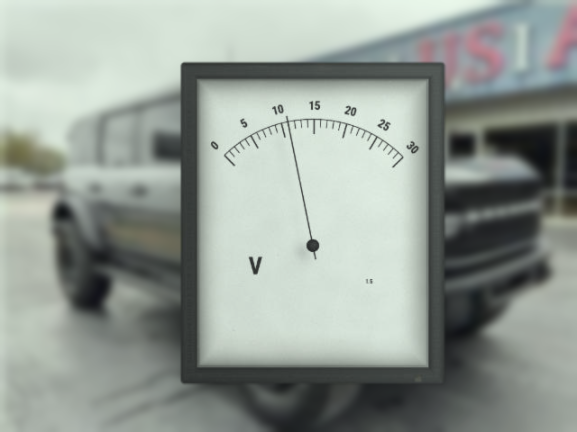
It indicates 11,V
